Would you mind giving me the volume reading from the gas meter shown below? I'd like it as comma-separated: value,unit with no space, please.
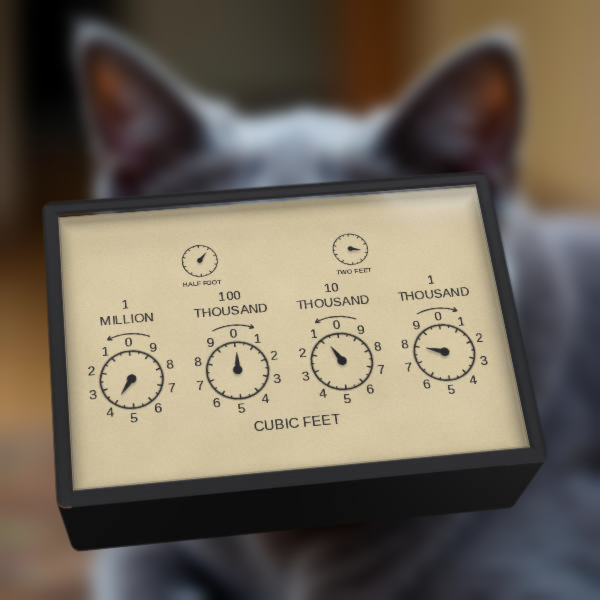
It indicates 400800,ft³
